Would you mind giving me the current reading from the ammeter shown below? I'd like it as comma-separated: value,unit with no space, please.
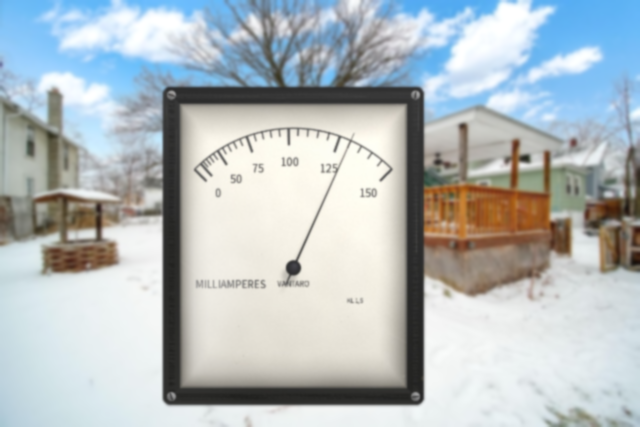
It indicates 130,mA
